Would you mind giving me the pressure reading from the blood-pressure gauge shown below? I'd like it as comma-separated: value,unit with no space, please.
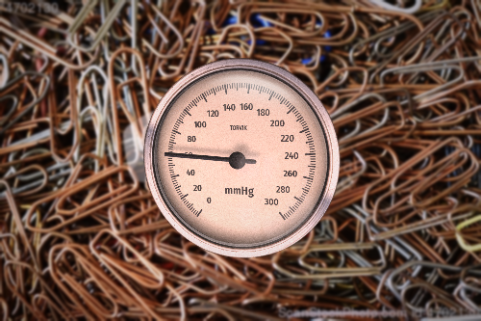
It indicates 60,mmHg
